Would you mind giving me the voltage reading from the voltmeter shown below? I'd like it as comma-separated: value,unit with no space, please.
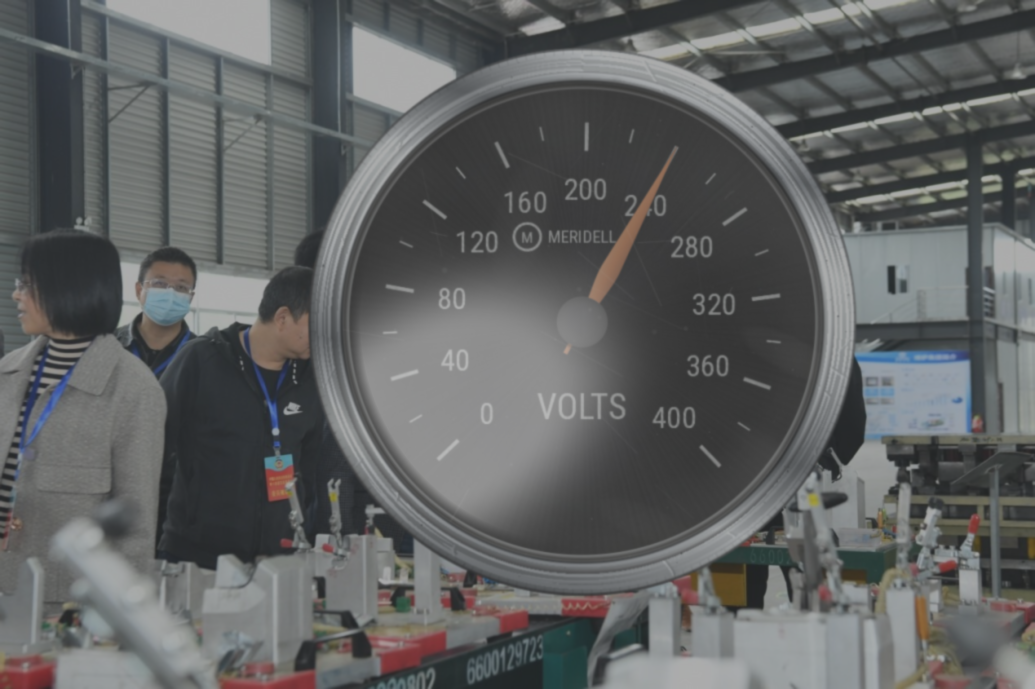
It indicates 240,V
